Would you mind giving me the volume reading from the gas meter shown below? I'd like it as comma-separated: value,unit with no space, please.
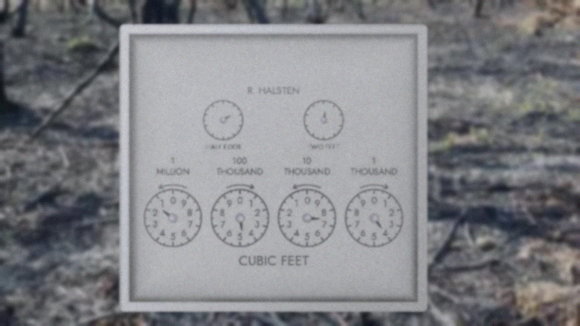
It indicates 147400,ft³
